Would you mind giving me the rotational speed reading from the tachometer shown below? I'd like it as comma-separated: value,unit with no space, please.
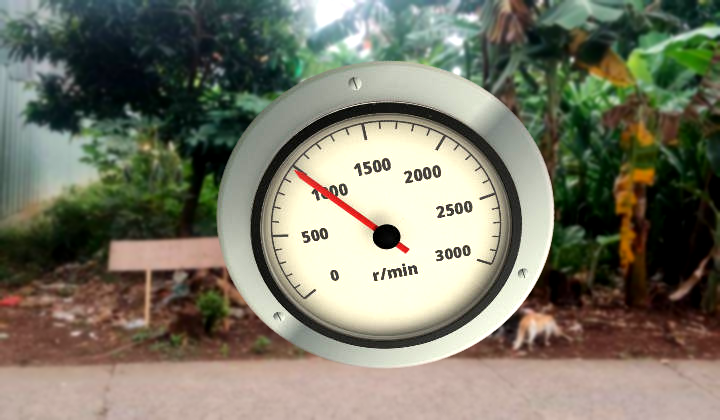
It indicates 1000,rpm
